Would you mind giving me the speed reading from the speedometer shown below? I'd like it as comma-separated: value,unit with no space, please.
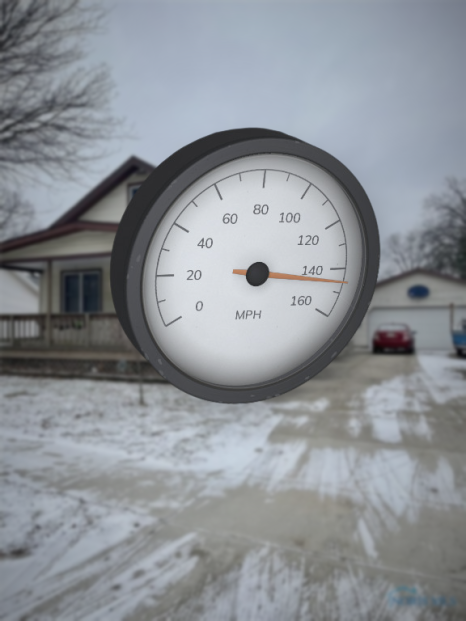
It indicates 145,mph
